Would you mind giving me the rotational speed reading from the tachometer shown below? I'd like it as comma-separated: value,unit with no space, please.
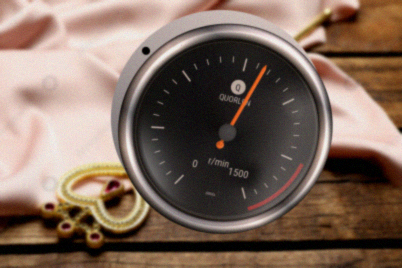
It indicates 825,rpm
